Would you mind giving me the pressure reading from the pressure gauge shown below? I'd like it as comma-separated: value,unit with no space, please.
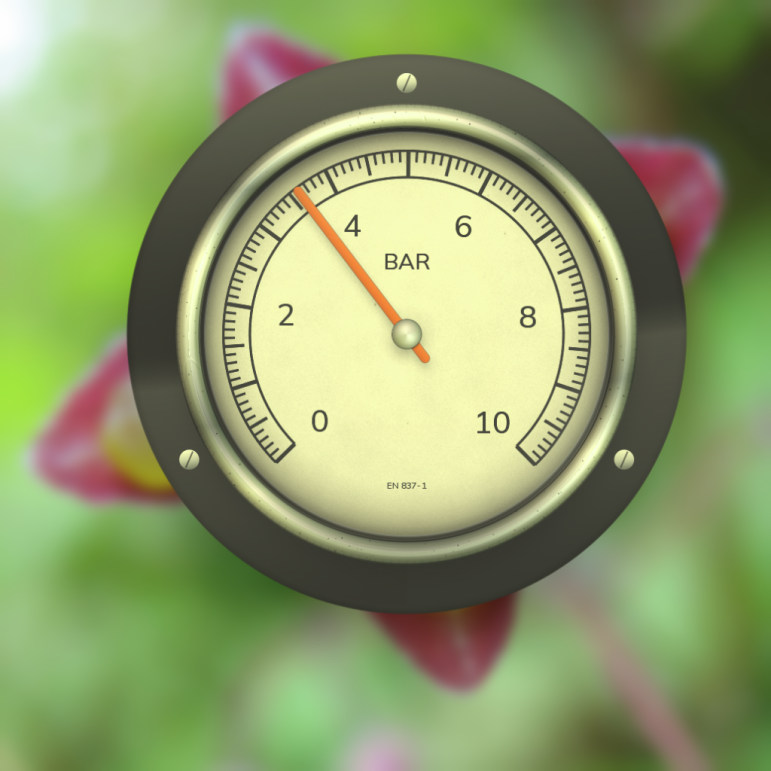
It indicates 3.6,bar
